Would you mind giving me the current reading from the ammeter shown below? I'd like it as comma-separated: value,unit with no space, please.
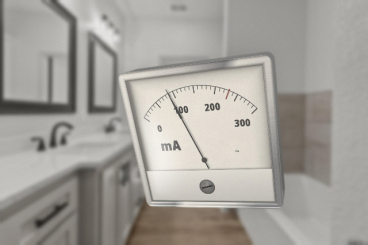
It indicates 90,mA
